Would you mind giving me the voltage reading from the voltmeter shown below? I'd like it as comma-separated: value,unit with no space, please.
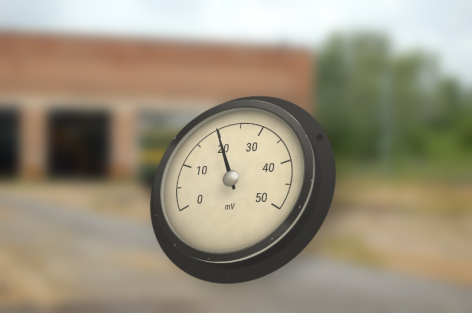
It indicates 20,mV
